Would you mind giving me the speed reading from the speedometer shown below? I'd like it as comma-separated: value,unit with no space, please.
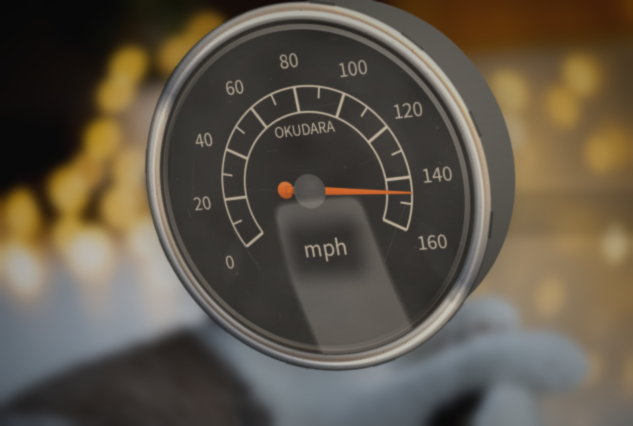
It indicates 145,mph
